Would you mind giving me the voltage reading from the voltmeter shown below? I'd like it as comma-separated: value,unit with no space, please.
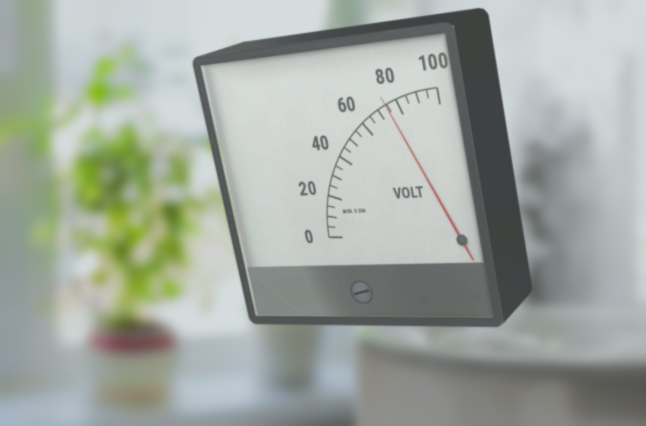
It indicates 75,V
